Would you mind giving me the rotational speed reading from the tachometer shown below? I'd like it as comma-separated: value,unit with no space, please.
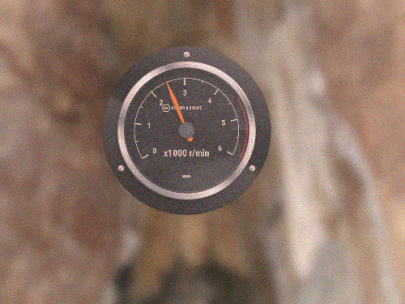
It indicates 2500,rpm
